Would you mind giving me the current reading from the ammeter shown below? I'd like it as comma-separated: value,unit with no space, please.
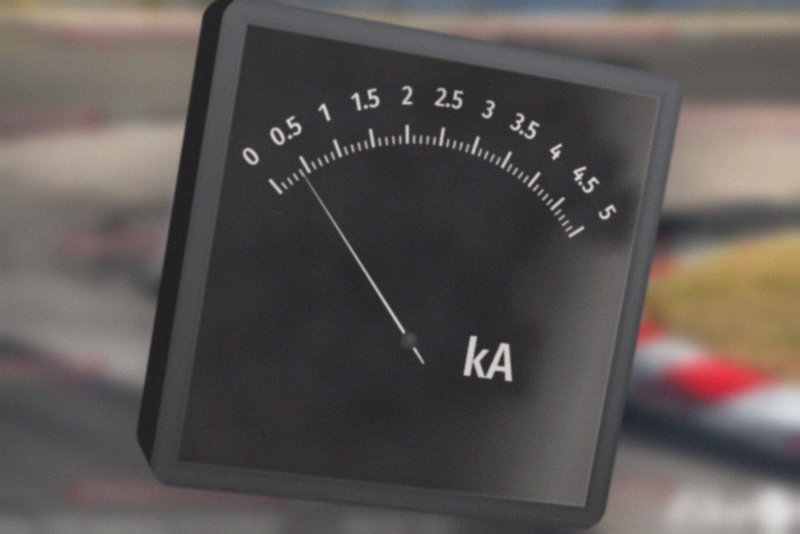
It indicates 0.4,kA
